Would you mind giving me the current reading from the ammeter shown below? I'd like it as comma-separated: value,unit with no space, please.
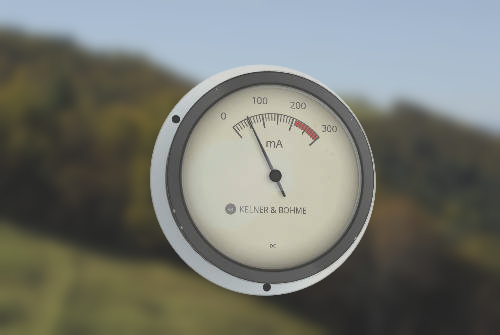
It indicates 50,mA
